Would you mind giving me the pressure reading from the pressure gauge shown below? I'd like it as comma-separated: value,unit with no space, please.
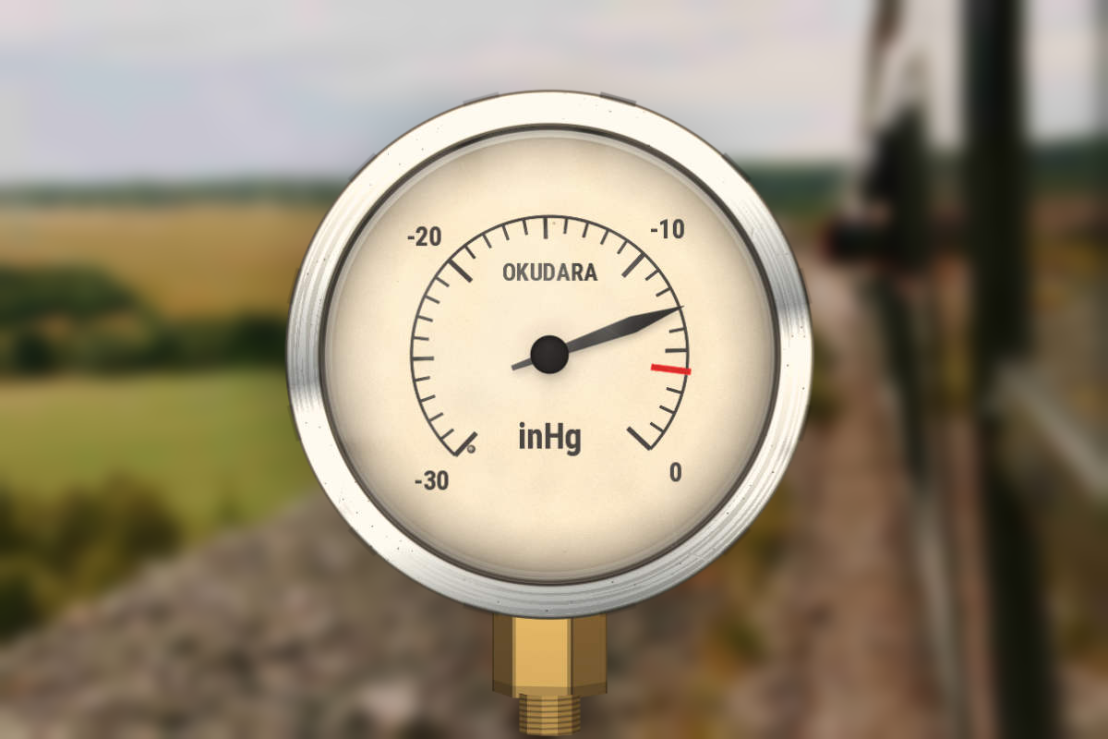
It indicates -7,inHg
